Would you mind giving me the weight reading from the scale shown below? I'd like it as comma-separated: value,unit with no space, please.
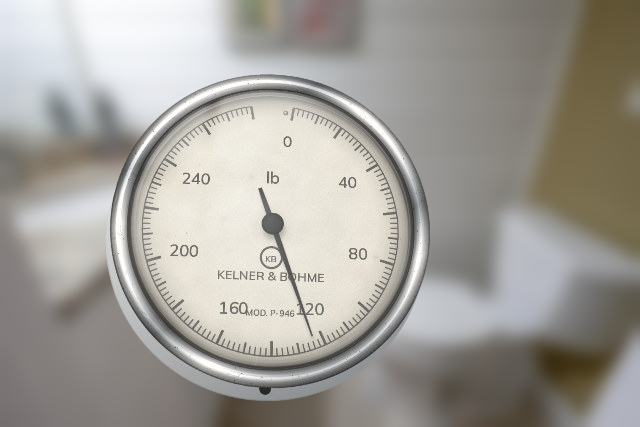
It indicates 124,lb
